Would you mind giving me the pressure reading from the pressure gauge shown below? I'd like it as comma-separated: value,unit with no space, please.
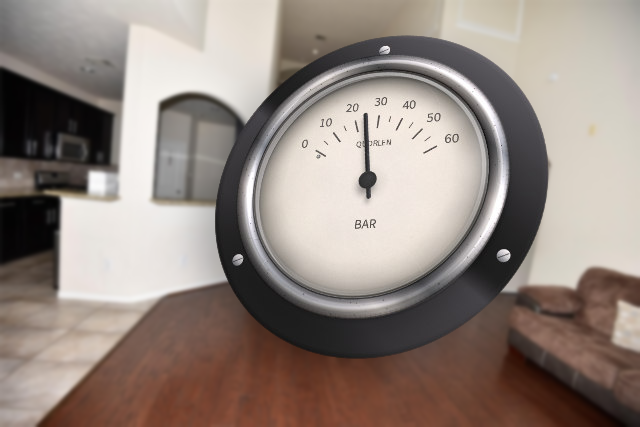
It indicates 25,bar
